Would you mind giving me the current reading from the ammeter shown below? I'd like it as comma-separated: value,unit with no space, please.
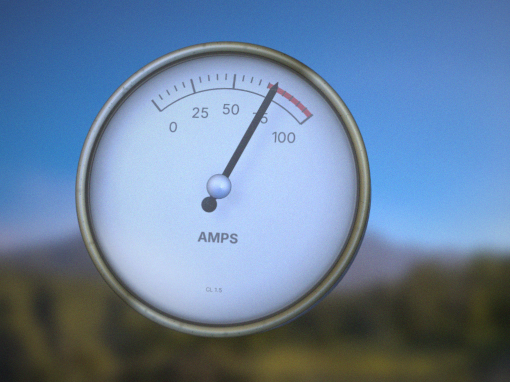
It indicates 75,A
